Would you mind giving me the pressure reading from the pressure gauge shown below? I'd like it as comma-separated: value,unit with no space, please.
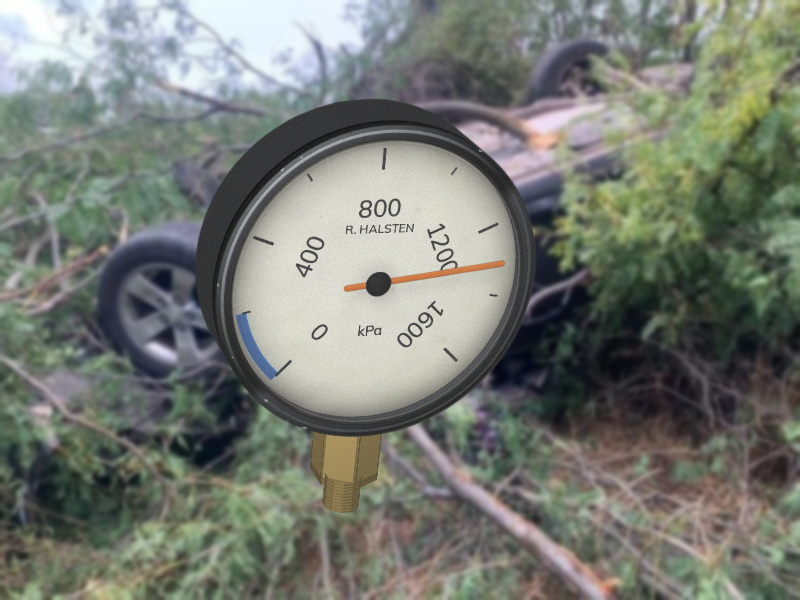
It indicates 1300,kPa
